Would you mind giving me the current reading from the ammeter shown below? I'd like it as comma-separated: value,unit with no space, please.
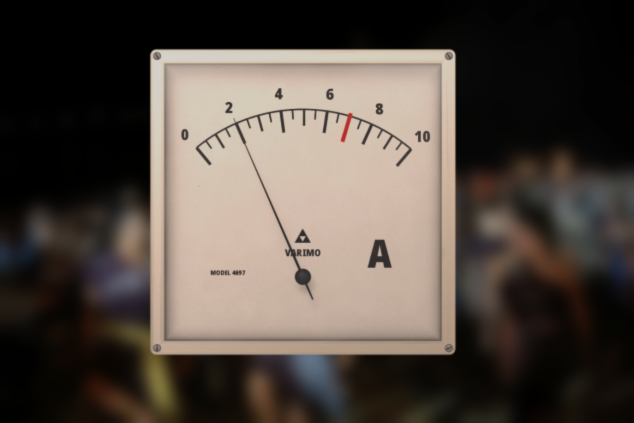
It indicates 2,A
